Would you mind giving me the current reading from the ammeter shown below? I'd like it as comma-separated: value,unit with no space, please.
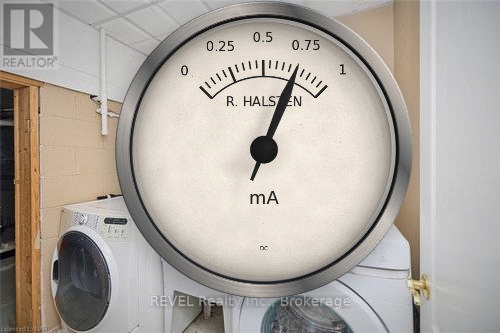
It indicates 0.75,mA
